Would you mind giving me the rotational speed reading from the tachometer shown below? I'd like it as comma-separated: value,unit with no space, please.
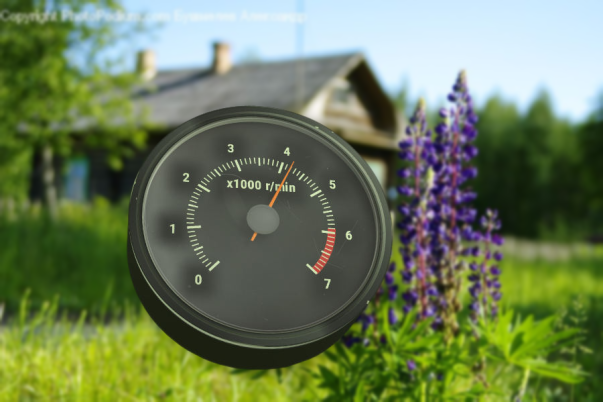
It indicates 4200,rpm
